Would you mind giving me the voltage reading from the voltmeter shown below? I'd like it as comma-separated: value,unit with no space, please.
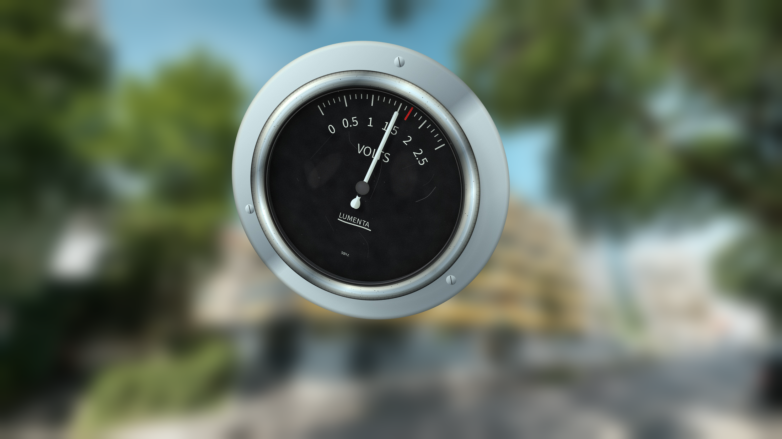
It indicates 1.5,V
